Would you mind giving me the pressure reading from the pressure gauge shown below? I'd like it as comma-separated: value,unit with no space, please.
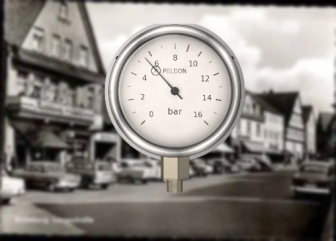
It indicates 5.5,bar
